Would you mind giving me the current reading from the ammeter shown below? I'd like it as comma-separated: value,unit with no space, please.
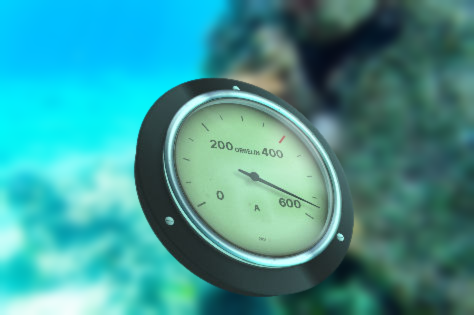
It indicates 575,A
